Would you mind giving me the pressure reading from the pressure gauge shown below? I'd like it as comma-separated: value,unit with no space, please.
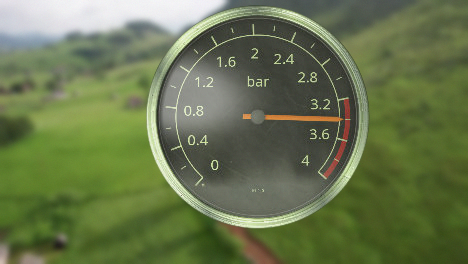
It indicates 3.4,bar
